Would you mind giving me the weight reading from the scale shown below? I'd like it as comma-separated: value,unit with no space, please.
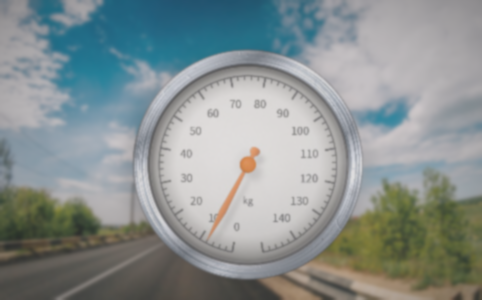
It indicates 8,kg
